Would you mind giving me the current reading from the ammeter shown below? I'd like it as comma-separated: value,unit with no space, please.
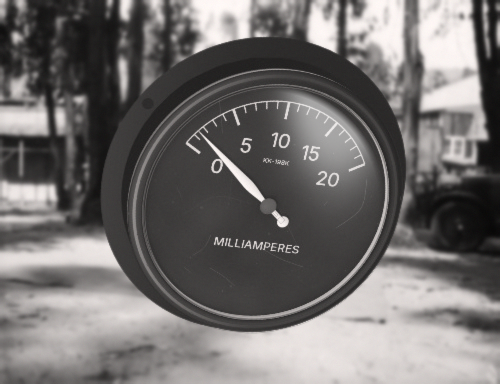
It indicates 1.5,mA
